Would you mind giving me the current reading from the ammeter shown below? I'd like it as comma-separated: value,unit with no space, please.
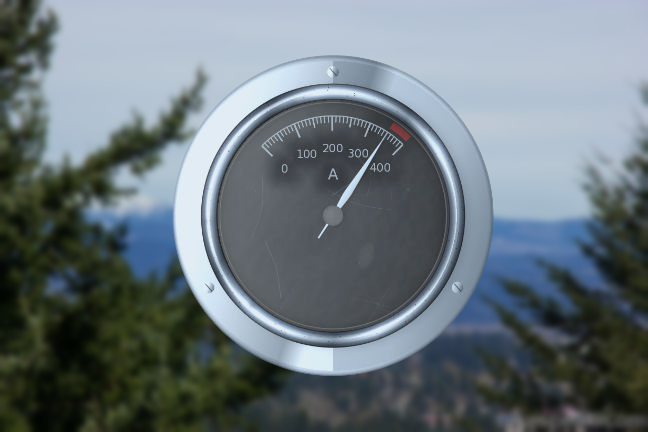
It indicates 350,A
